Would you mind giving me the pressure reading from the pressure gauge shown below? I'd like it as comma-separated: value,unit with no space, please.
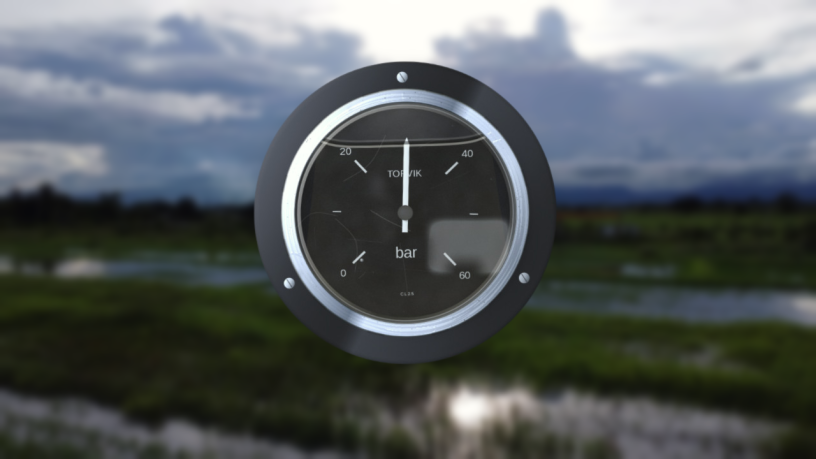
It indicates 30,bar
